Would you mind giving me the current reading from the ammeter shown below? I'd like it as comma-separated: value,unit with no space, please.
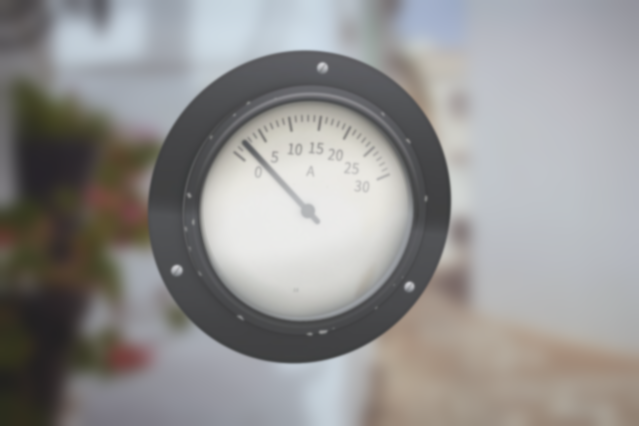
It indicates 2,A
